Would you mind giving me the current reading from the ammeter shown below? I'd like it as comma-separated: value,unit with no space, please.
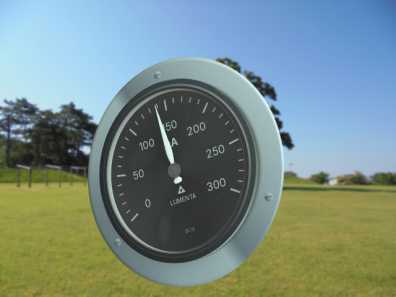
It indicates 140,µA
